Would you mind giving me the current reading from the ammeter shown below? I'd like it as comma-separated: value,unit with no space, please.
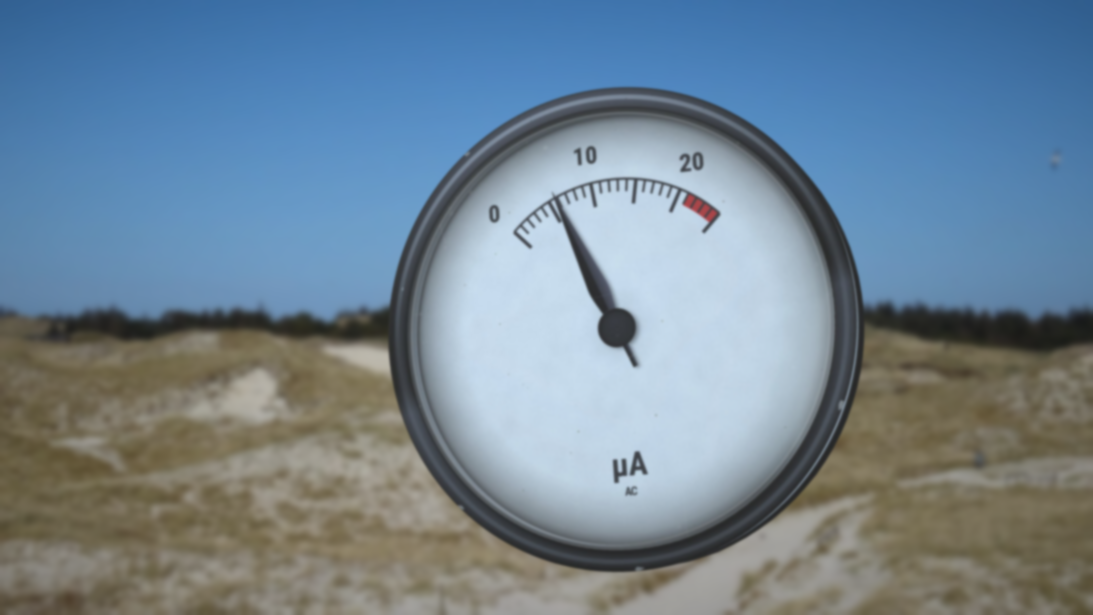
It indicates 6,µA
